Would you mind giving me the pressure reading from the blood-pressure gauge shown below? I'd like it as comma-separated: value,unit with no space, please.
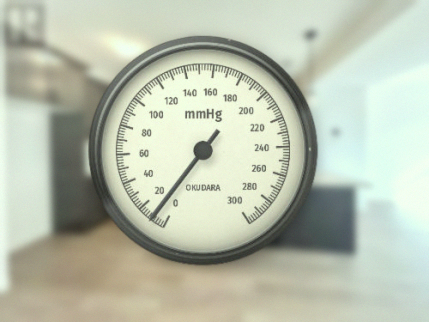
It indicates 10,mmHg
